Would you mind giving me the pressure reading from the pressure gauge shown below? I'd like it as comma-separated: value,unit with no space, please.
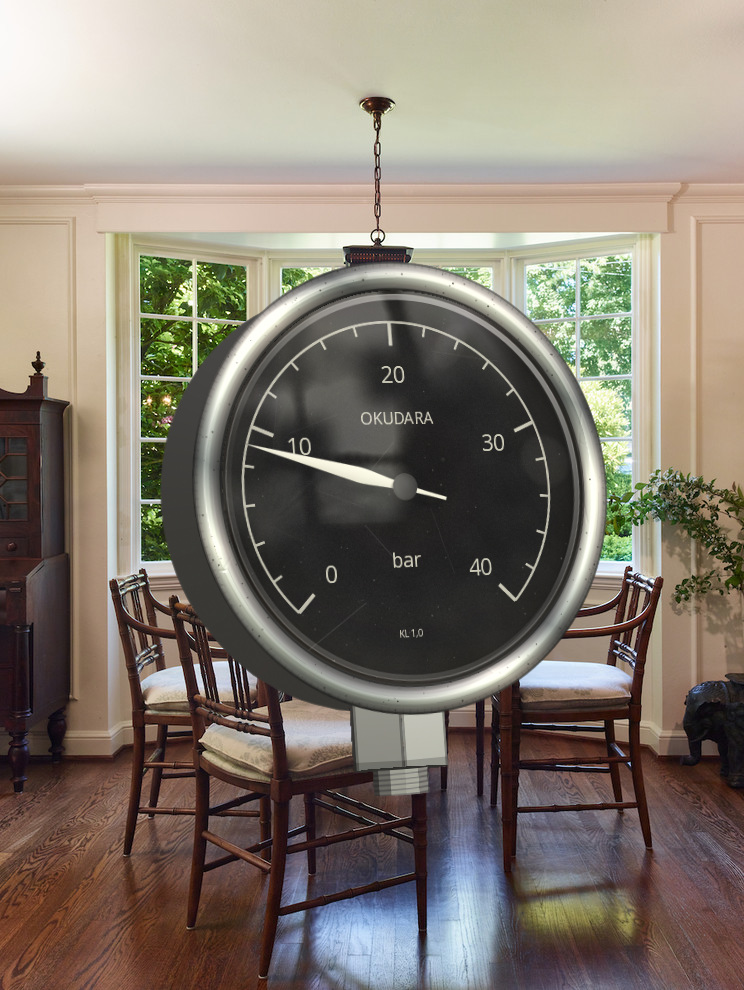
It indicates 9,bar
